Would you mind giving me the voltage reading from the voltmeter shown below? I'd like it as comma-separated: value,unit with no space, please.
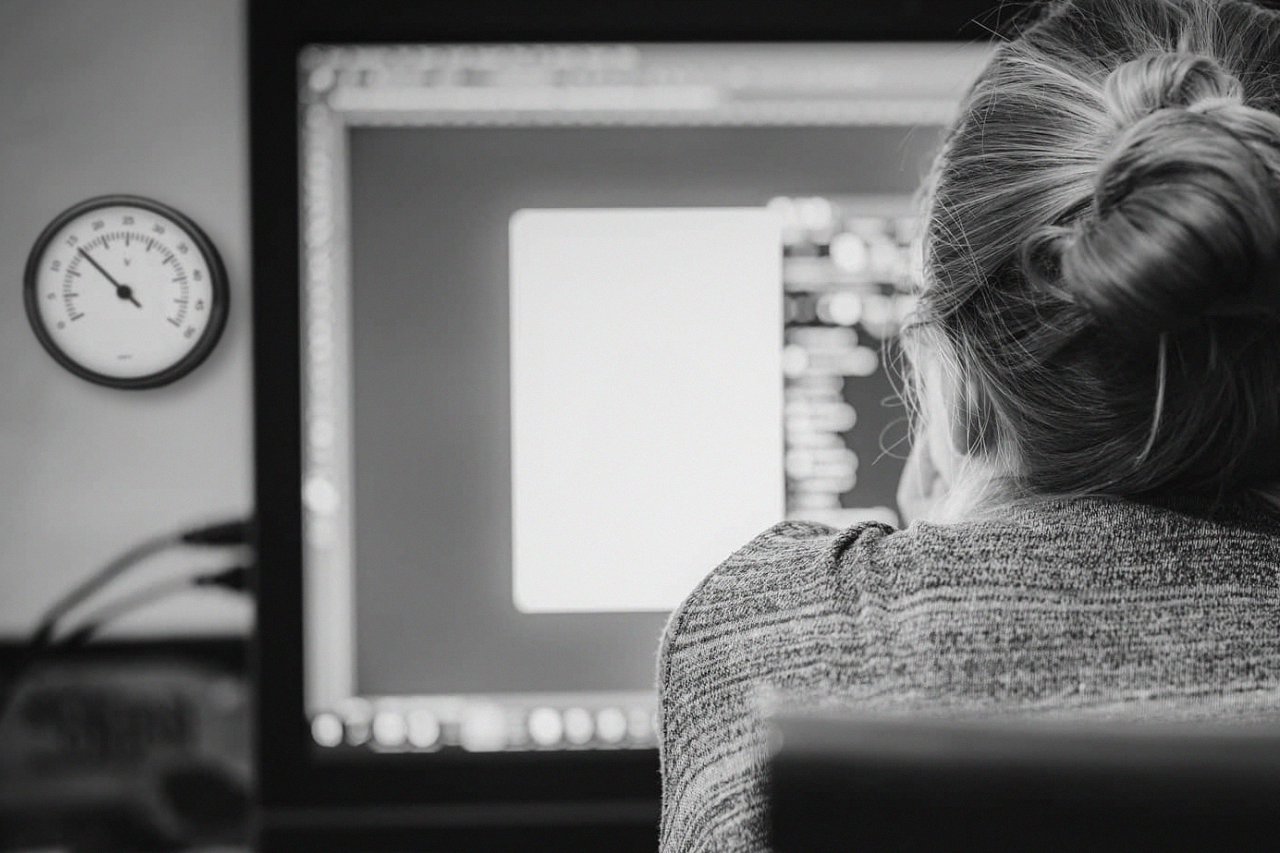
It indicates 15,V
